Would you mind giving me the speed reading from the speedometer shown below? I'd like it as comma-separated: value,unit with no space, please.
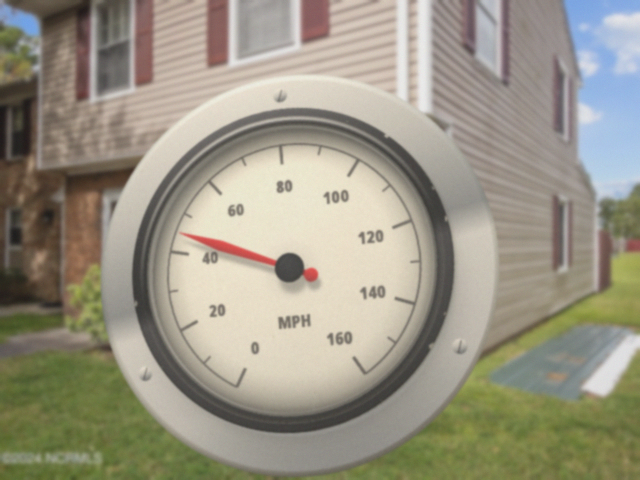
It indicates 45,mph
